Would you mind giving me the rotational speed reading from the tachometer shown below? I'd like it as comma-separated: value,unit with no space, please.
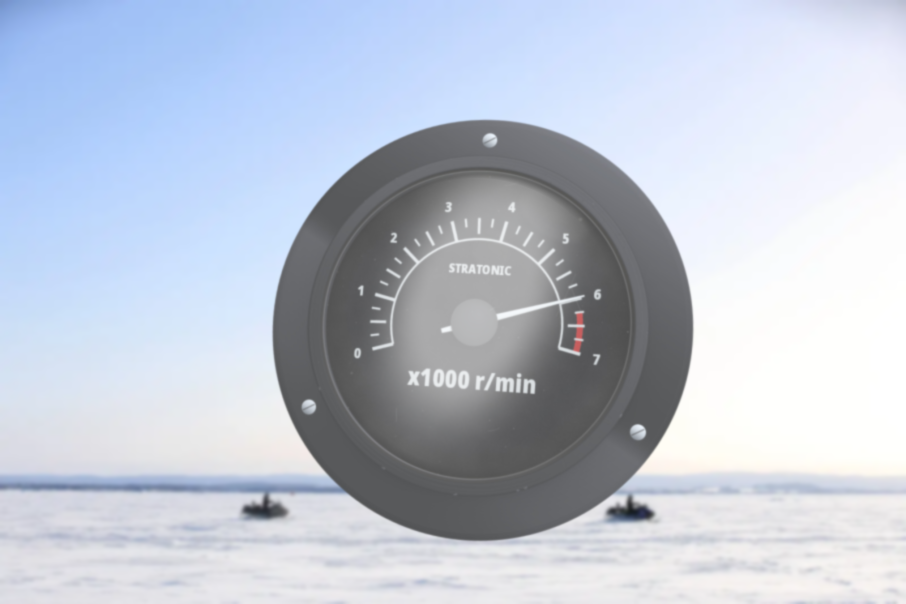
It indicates 6000,rpm
